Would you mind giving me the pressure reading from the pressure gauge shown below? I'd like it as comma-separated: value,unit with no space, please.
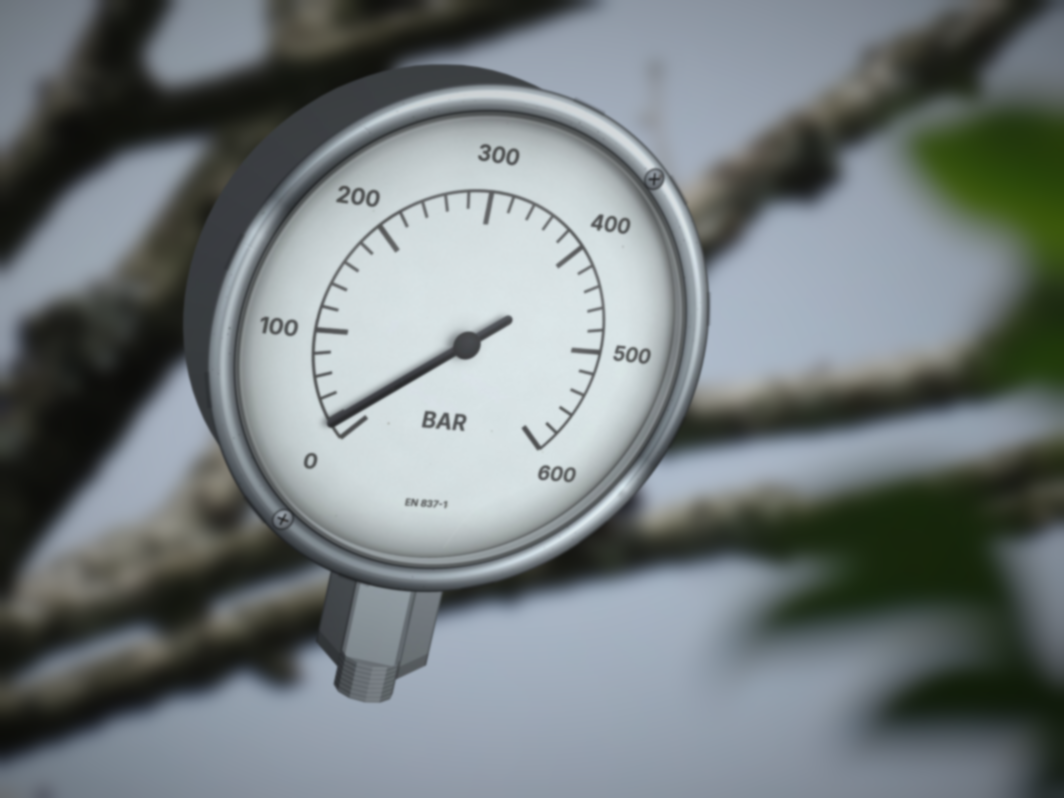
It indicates 20,bar
